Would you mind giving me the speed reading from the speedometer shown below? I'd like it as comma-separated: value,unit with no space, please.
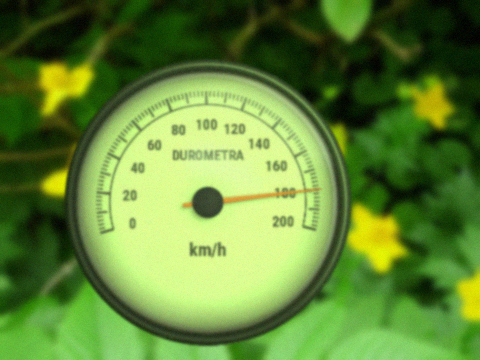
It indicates 180,km/h
